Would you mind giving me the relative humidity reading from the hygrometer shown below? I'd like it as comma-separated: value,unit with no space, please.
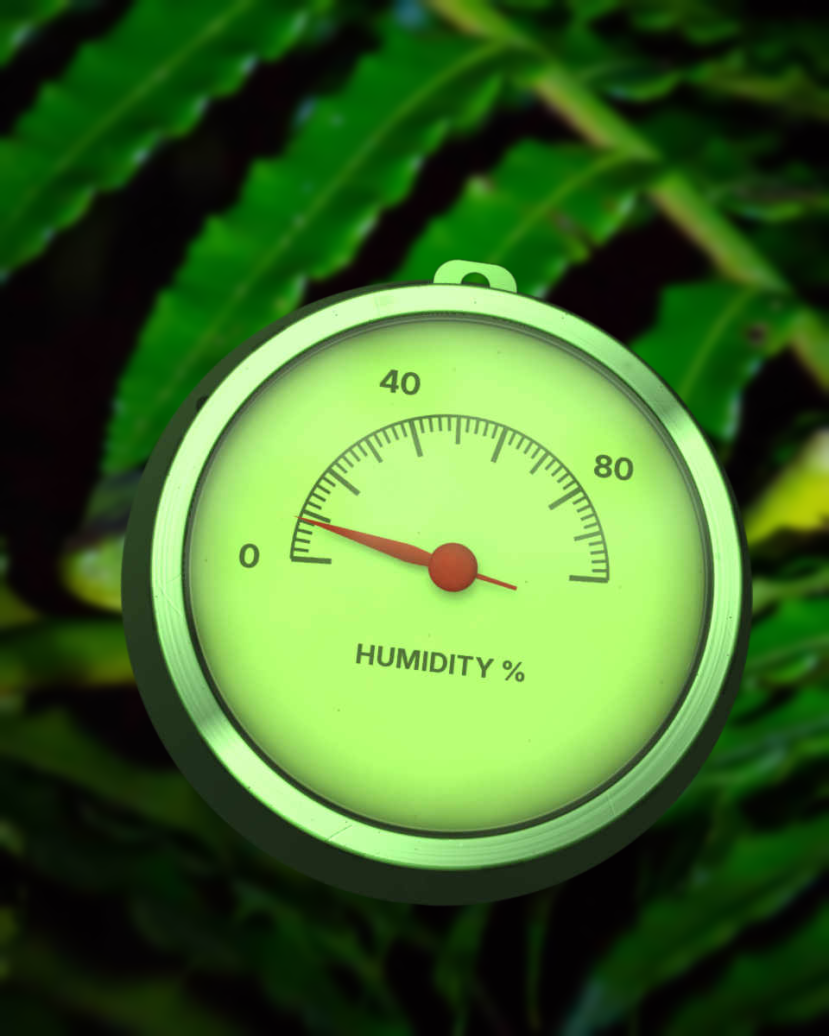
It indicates 8,%
